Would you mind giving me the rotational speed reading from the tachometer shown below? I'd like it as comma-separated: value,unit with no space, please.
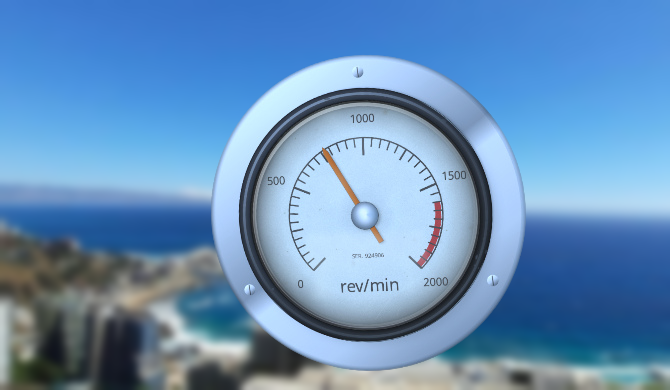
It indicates 775,rpm
